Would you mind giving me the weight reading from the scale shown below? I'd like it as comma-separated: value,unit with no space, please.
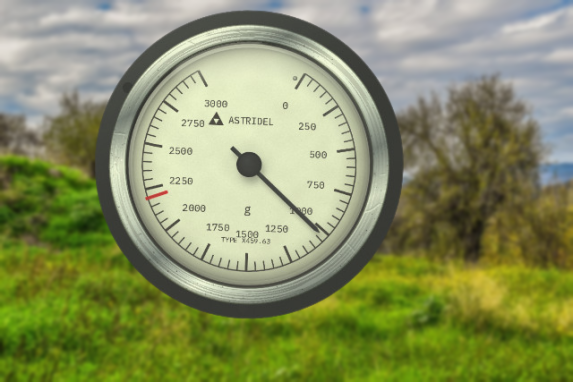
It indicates 1025,g
